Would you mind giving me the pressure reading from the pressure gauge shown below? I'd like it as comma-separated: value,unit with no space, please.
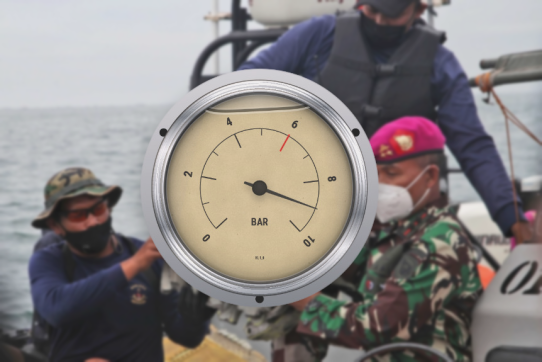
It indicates 9,bar
